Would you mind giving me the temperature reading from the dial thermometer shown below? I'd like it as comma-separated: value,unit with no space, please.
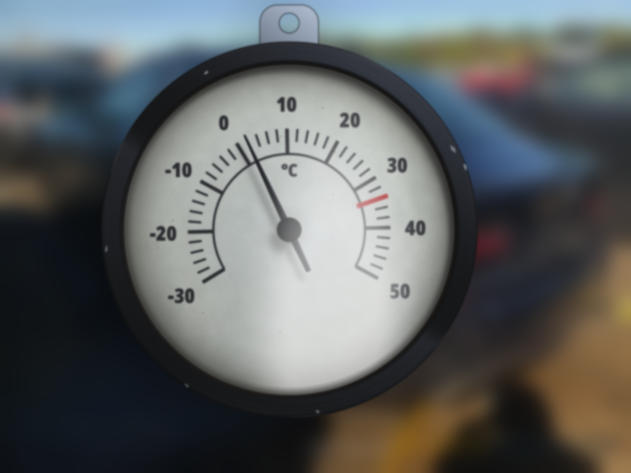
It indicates 2,°C
